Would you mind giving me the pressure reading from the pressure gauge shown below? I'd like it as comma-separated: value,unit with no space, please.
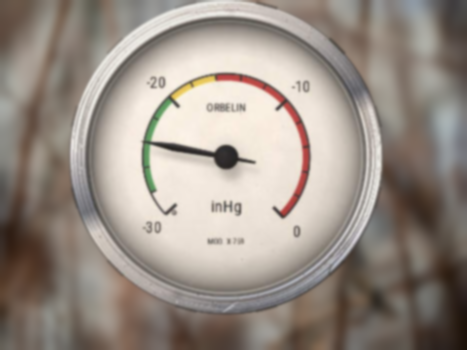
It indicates -24,inHg
